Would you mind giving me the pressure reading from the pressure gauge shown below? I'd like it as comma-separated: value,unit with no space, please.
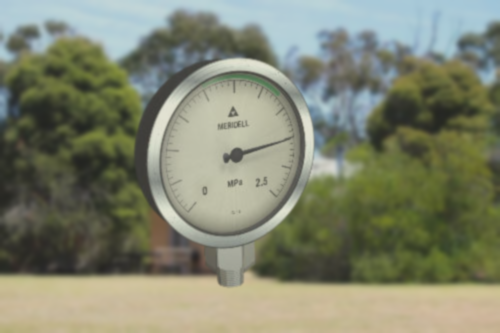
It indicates 2,MPa
